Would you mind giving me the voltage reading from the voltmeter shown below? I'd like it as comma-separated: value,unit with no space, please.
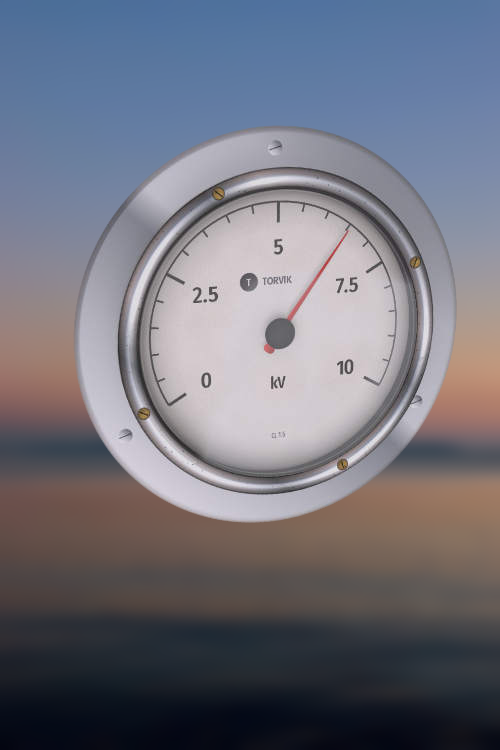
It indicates 6.5,kV
